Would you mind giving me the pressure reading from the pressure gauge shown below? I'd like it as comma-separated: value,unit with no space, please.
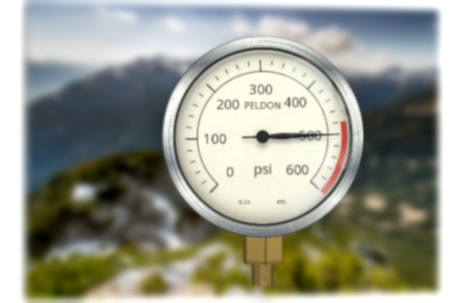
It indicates 500,psi
